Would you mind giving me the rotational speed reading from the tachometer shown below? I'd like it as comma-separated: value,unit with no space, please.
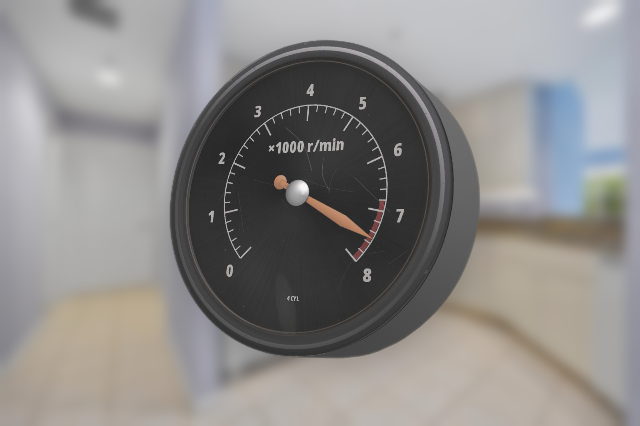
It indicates 7500,rpm
